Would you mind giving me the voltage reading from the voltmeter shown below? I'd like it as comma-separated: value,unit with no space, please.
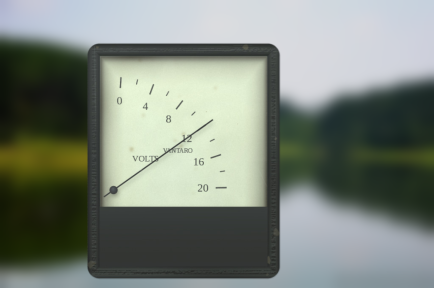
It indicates 12,V
